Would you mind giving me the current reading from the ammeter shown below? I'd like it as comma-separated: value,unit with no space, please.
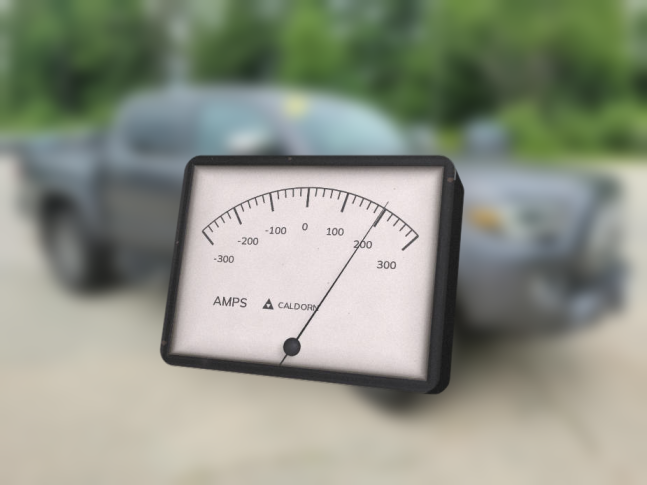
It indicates 200,A
